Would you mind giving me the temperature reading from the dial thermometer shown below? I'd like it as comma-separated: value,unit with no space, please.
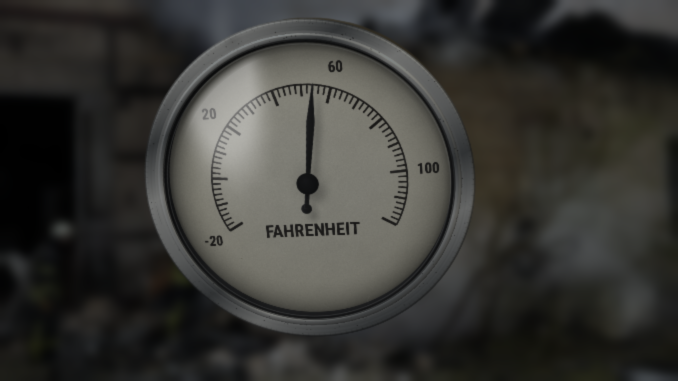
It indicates 54,°F
